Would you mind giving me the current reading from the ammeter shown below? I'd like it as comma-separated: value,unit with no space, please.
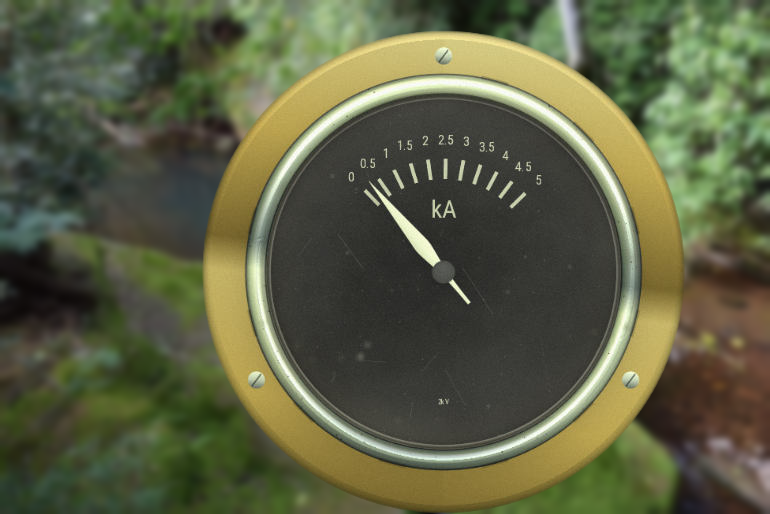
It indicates 0.25,kA
